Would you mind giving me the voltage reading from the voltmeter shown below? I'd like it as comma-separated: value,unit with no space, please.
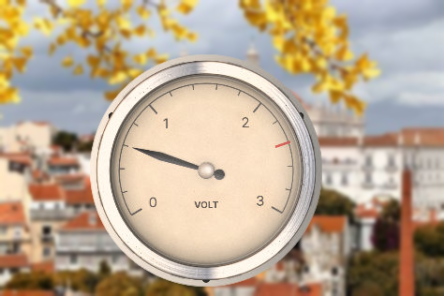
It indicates 0.6,V
